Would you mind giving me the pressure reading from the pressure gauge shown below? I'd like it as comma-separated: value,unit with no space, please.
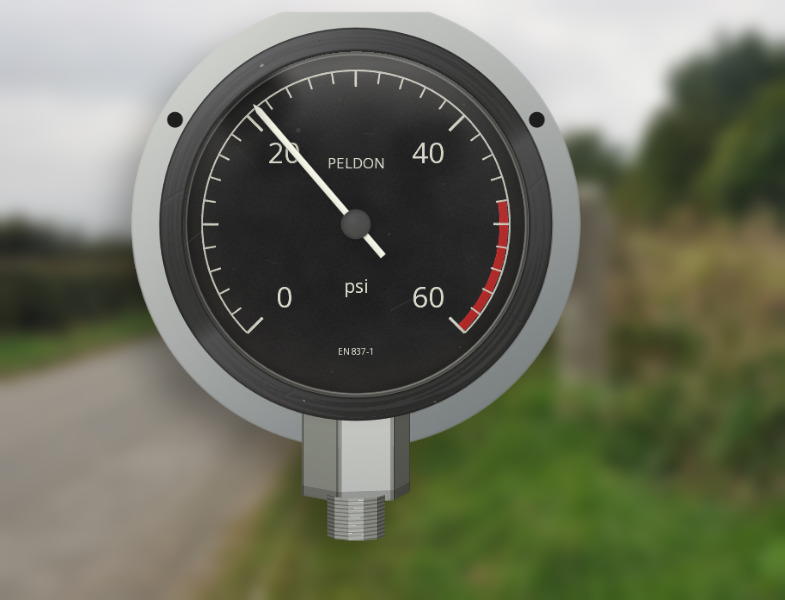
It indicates 21,psi
